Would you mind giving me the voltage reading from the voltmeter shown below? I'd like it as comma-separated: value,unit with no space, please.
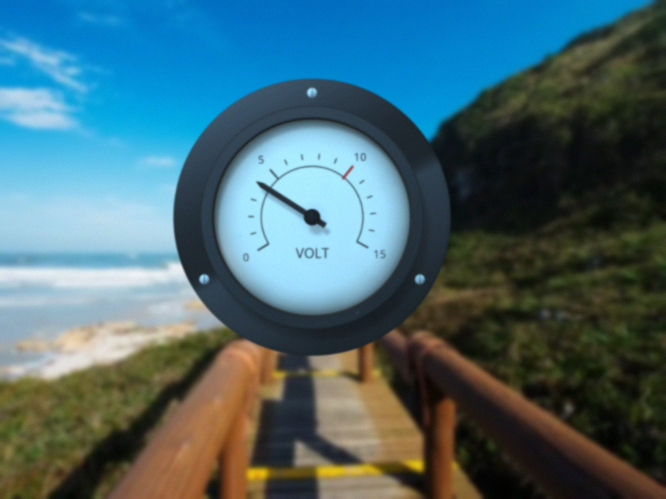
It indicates 4,V
